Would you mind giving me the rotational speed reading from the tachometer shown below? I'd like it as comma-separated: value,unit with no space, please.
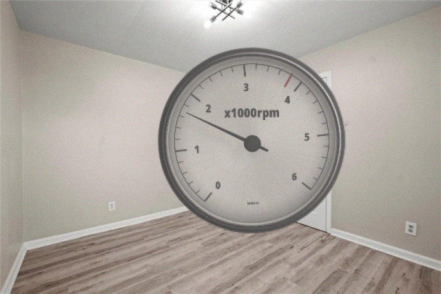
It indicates 1700,rpm
